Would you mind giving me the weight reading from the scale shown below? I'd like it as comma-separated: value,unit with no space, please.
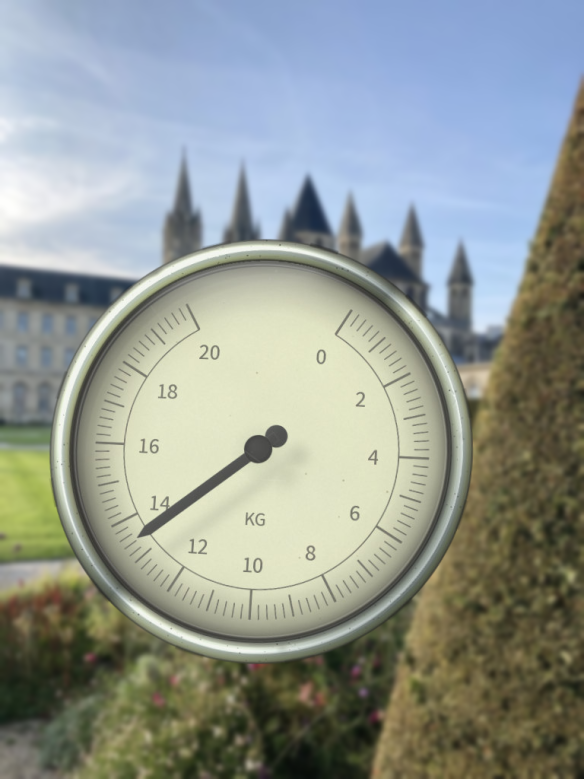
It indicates 13.4,kg
